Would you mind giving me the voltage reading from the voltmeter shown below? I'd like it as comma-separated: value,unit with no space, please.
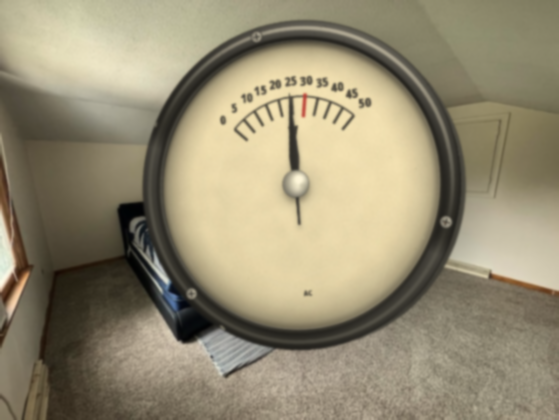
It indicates 25,V
